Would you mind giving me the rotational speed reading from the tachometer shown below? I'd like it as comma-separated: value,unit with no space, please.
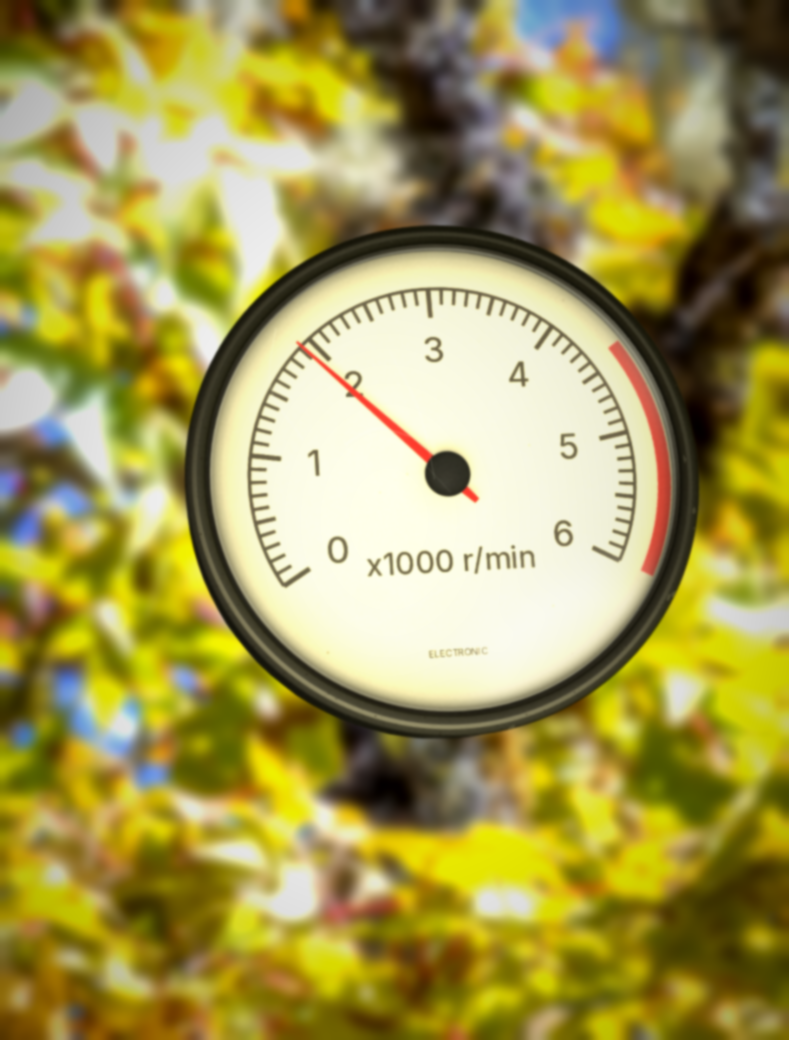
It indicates 1900,rpm
